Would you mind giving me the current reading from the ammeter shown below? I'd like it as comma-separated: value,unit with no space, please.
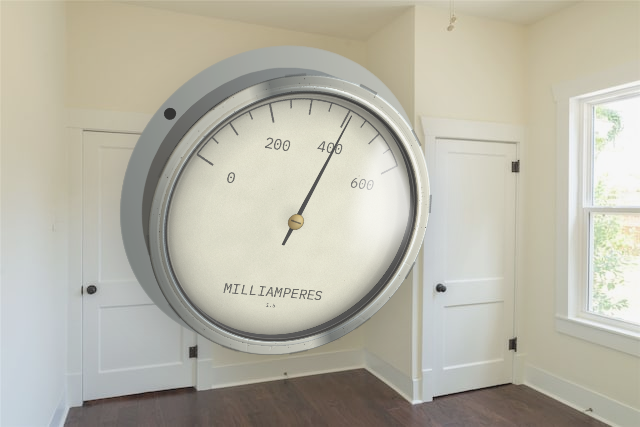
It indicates 400,mA
